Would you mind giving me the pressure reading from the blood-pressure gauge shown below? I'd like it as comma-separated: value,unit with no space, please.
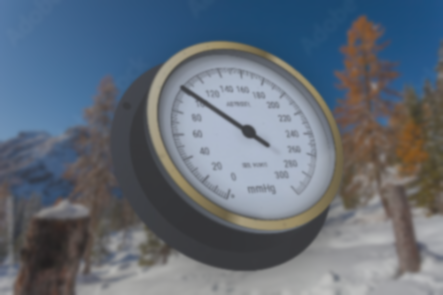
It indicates 100,mmHg
